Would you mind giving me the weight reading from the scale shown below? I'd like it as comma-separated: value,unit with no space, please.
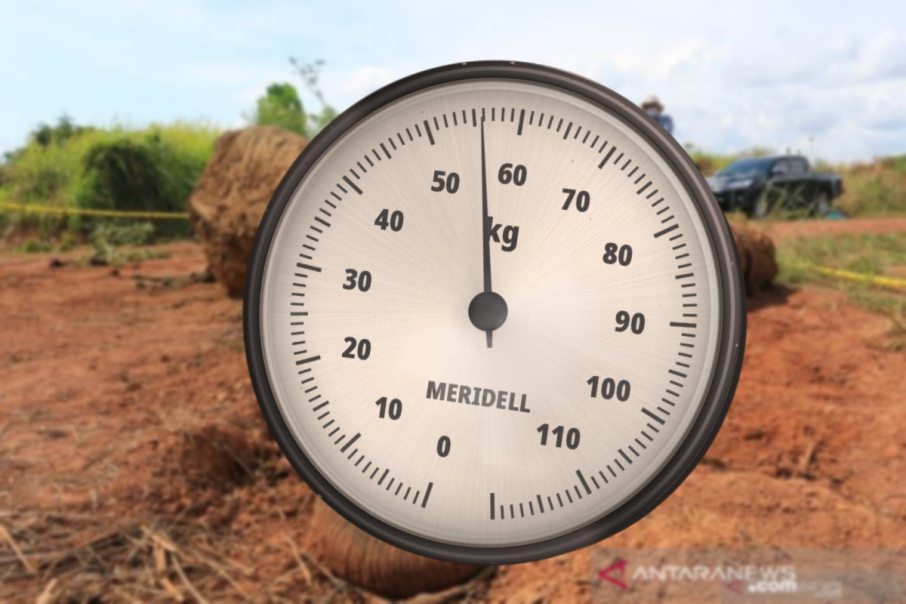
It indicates 56,kg
